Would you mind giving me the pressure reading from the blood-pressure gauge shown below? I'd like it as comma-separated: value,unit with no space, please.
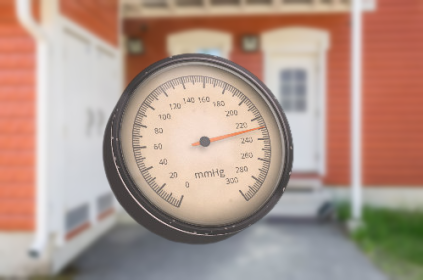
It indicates 230,mmHg
